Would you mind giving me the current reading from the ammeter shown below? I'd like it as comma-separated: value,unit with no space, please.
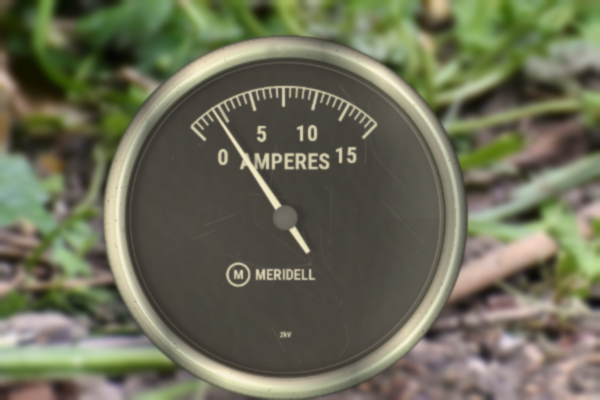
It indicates 2,A
